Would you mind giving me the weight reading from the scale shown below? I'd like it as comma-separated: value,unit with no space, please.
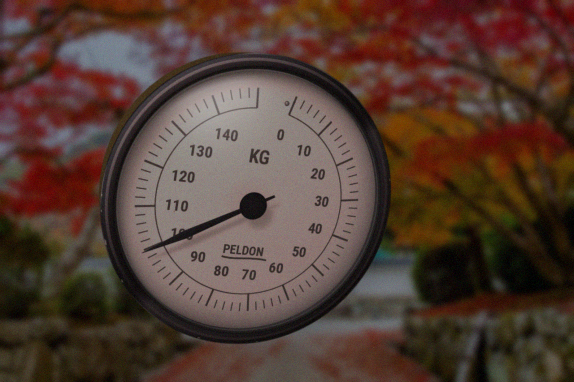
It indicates 100,kg
